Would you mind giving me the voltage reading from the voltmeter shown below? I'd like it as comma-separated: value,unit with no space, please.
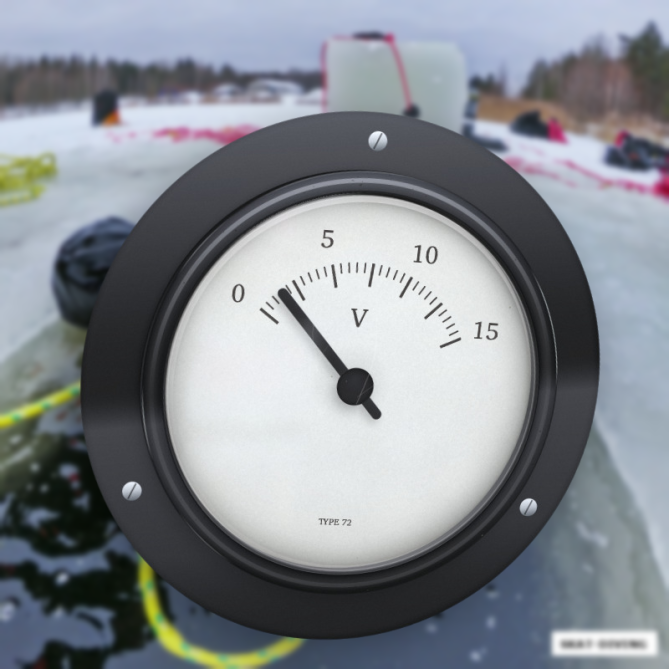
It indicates 1.5,V
